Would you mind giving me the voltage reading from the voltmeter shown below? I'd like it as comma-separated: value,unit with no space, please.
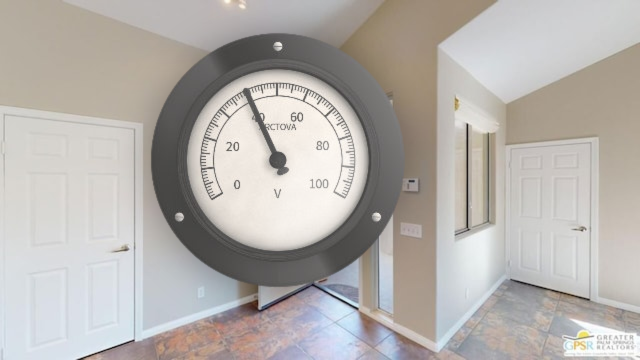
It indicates 40,V
